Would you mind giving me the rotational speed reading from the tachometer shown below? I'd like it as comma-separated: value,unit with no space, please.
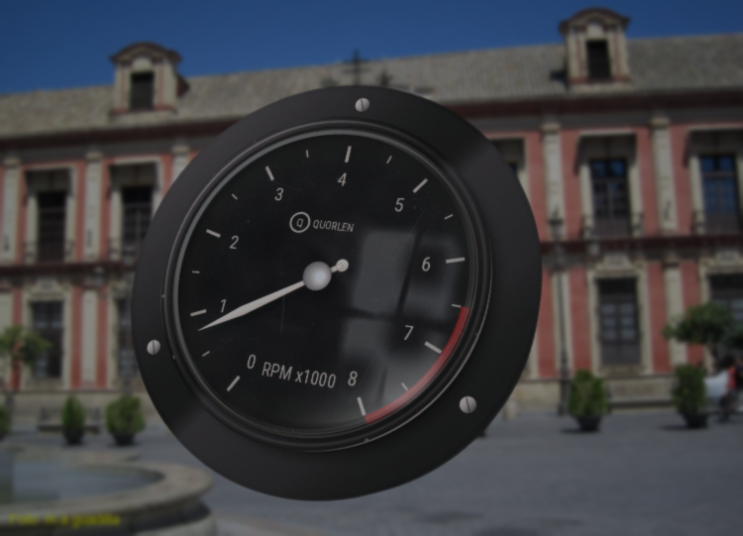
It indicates 750,rpm
